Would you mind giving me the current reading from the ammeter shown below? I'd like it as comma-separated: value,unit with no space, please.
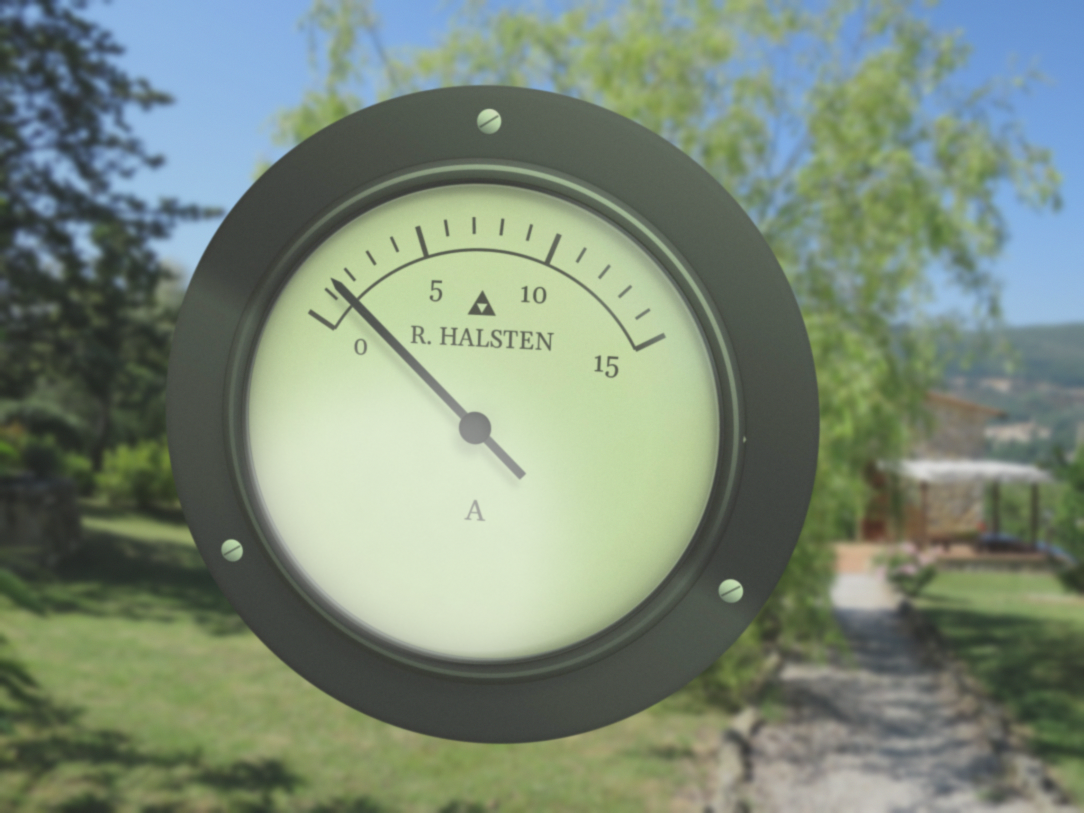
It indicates 1.5,A
